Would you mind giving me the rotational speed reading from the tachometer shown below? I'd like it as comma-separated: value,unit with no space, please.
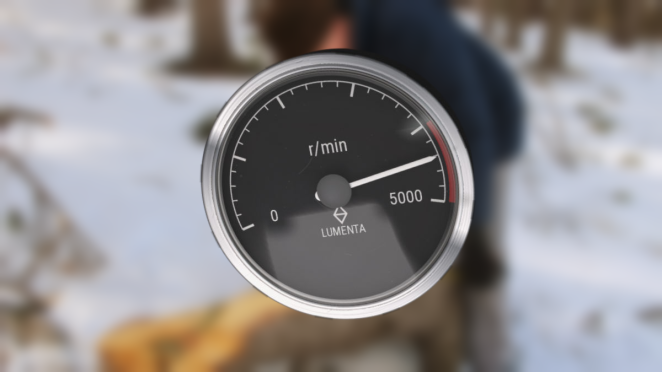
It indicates 4400,rpm
